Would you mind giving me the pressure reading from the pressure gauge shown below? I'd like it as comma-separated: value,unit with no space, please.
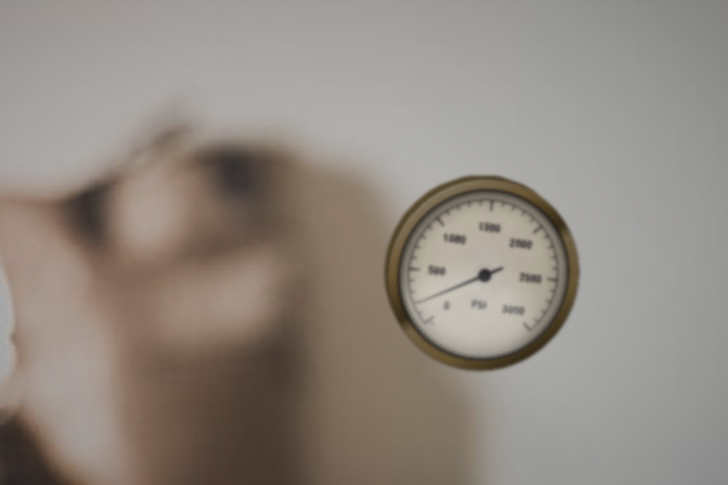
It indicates 200,psi
